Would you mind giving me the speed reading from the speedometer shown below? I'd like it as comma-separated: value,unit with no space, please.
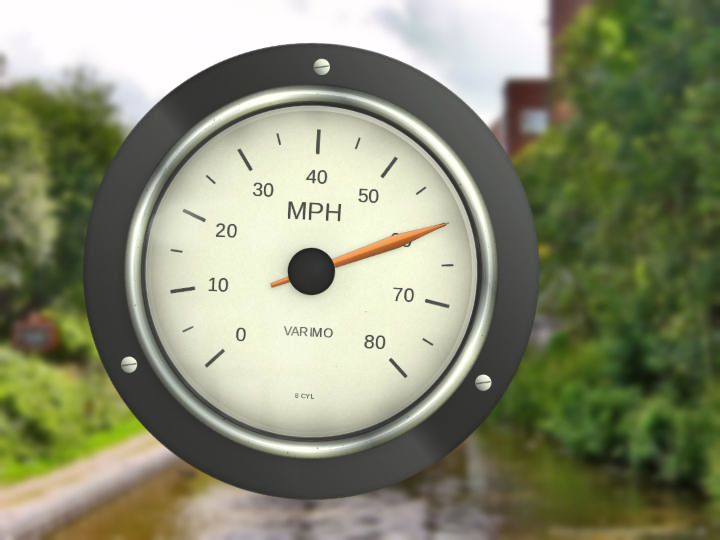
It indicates 60,mph
